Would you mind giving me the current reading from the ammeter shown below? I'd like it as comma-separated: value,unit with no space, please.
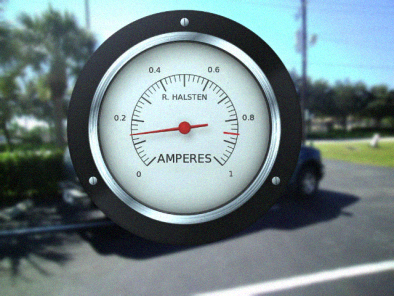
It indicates 0.14,A
